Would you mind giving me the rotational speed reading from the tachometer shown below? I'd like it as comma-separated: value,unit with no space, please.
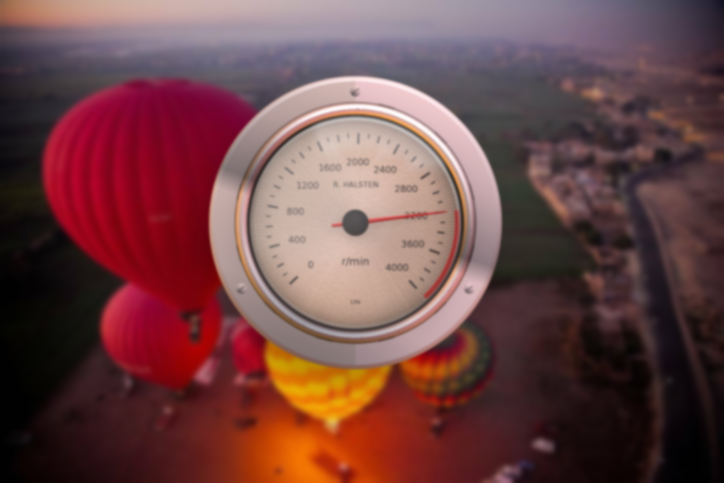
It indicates 3200,rpm
